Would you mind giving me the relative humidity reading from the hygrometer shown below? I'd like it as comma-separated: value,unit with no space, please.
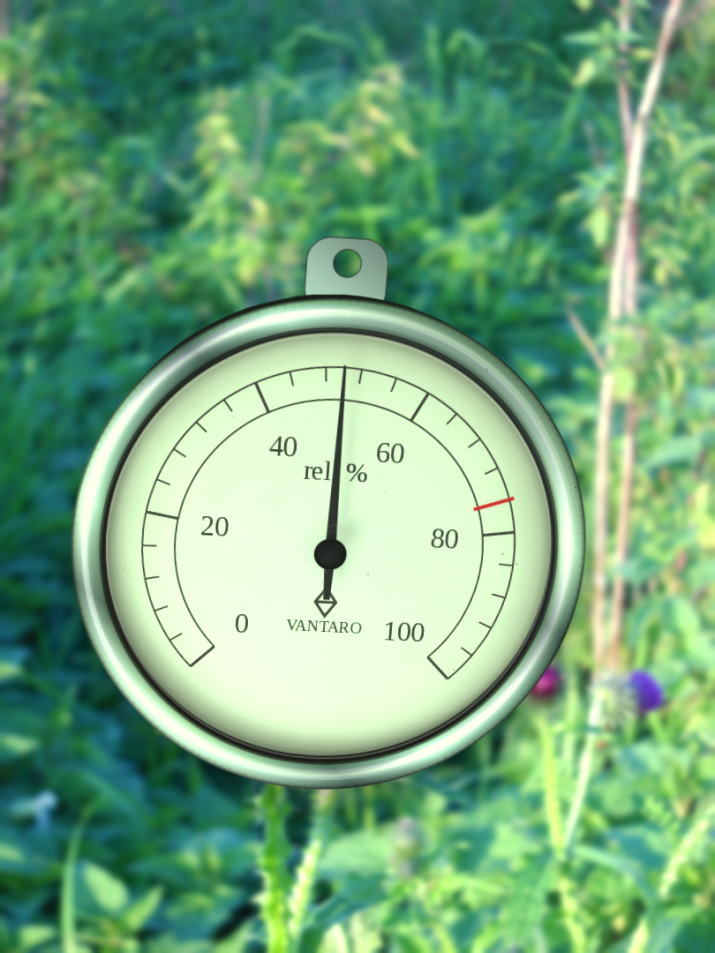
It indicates 50,%
